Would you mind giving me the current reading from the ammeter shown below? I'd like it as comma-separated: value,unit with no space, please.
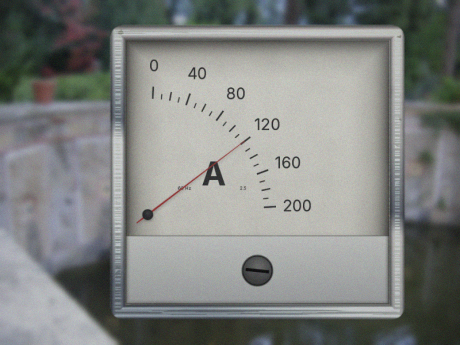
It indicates 120,A
